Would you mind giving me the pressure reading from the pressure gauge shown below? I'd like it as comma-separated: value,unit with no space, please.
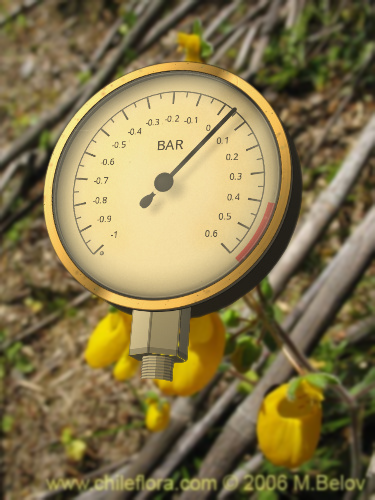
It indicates 0.05,bar
